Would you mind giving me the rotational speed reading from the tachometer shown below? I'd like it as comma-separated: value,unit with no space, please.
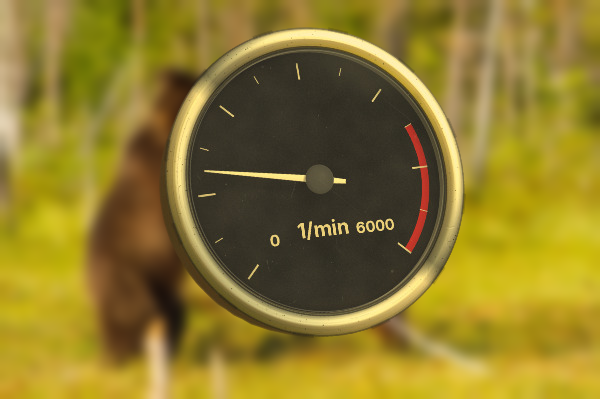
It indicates 1250,rpm
